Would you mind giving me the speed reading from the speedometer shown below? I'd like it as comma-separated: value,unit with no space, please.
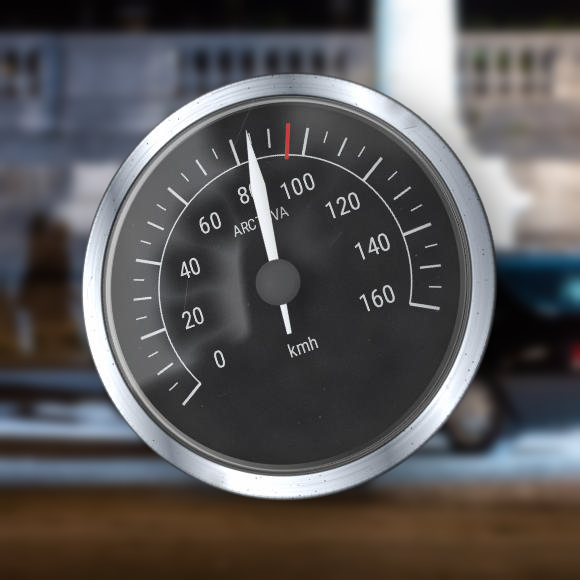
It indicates 85,km/h
